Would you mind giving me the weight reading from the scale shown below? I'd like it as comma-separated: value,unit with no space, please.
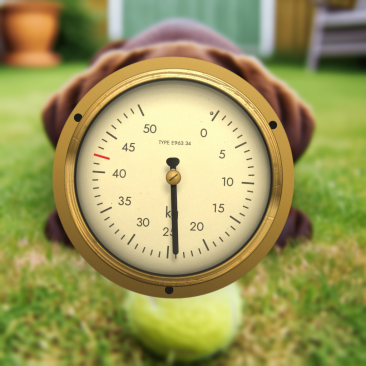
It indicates 24,kg
